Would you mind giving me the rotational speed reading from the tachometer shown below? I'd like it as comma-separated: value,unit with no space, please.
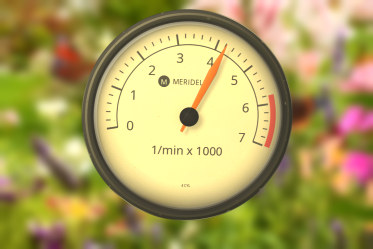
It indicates 4200,rpm
